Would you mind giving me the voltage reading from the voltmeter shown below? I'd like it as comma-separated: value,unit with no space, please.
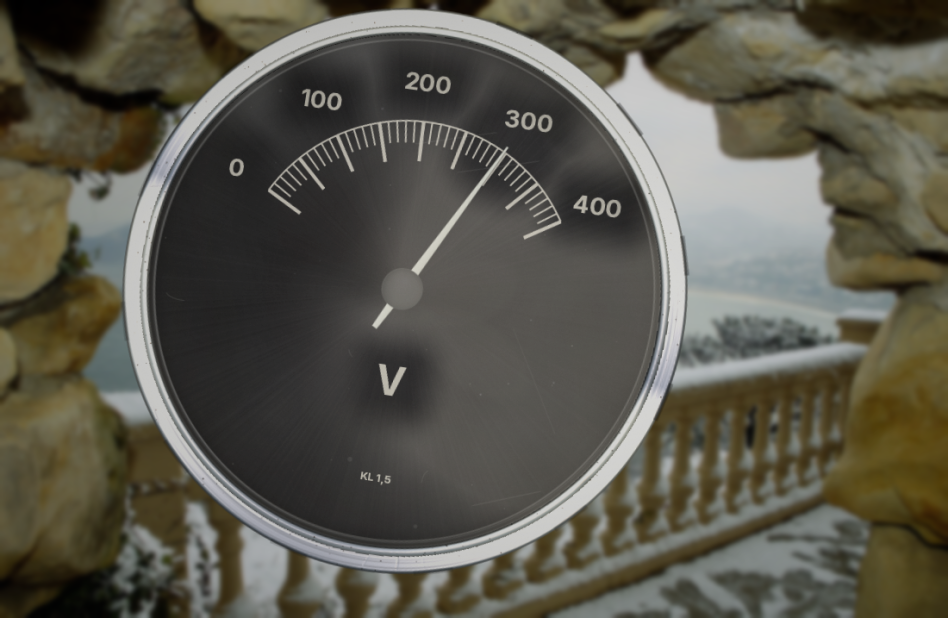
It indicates 300,V
